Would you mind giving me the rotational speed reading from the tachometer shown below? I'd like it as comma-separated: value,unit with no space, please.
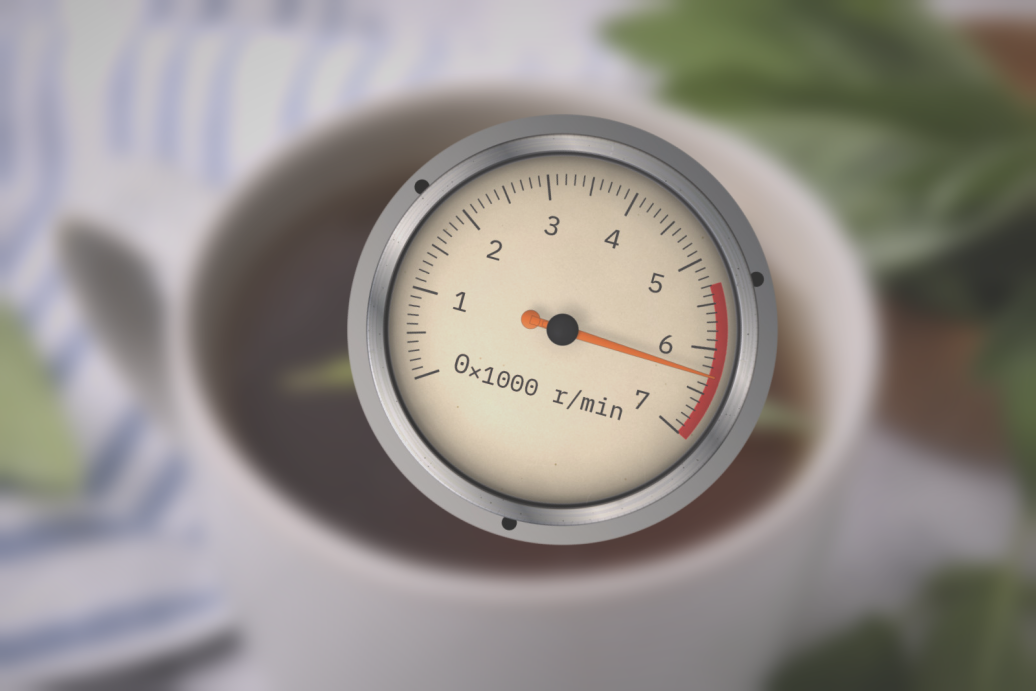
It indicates 6300,rpm
